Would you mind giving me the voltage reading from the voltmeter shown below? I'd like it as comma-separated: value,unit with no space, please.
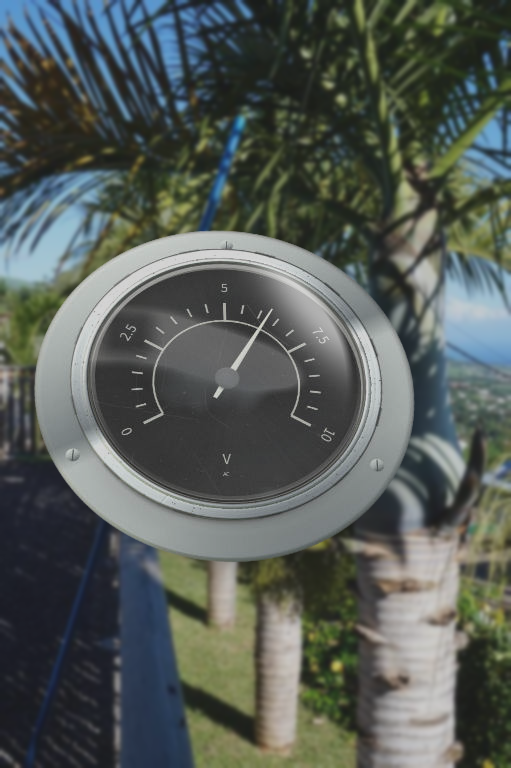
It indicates 6.25,V
